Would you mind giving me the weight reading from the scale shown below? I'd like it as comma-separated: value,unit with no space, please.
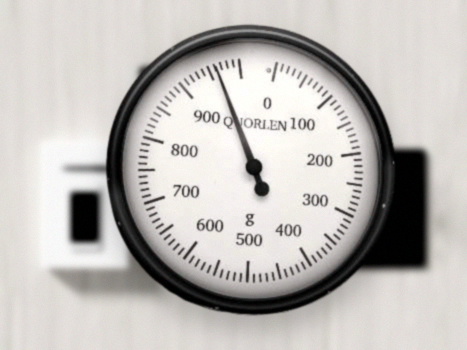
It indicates 960,g
